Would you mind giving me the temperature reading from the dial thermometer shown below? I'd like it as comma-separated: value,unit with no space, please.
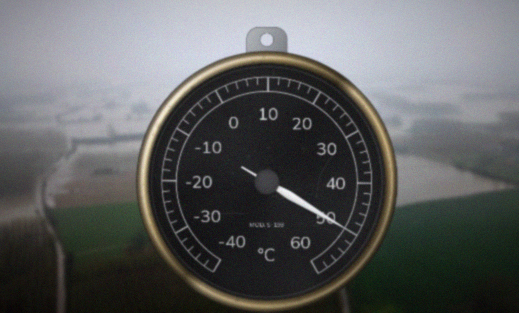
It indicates 50,°C
